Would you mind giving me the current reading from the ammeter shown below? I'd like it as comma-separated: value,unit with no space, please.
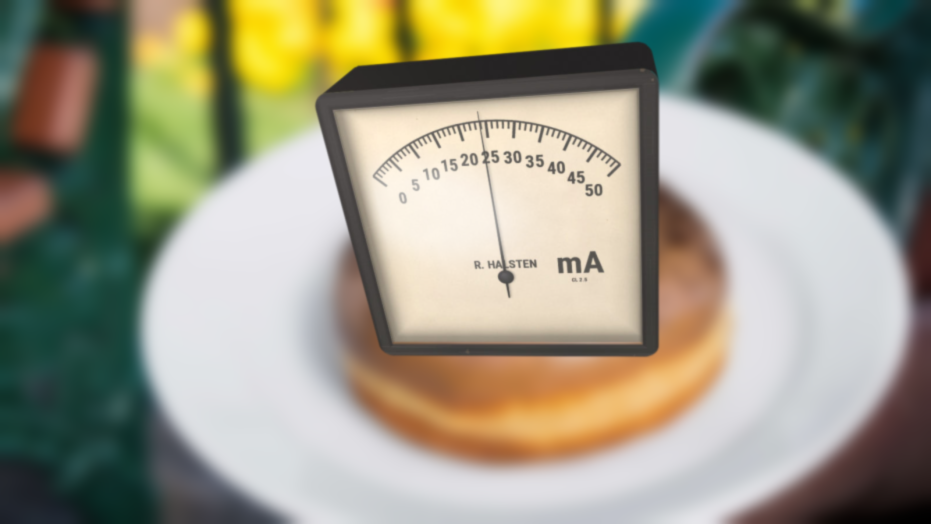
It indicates 24,mA
